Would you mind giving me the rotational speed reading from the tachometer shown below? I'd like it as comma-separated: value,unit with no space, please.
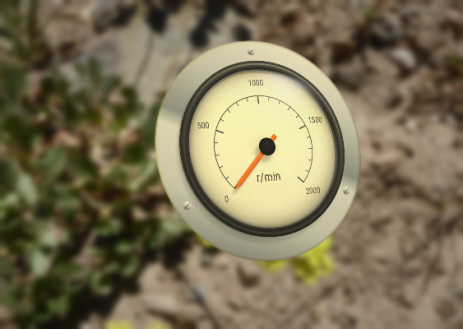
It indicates 0,rpm
